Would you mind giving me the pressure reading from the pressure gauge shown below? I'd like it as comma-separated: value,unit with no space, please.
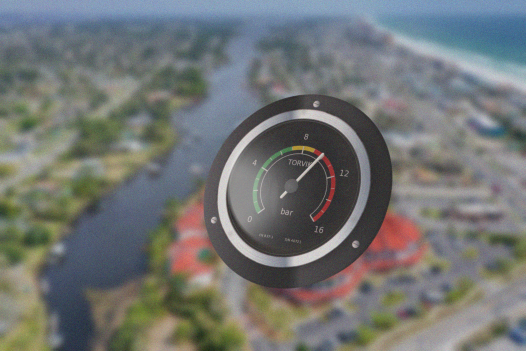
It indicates 10,bar
